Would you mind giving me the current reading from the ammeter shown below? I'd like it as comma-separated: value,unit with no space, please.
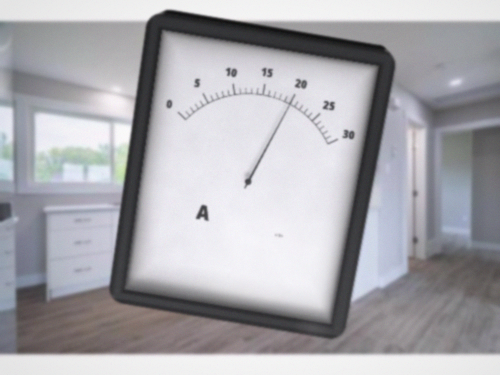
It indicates 20,A
